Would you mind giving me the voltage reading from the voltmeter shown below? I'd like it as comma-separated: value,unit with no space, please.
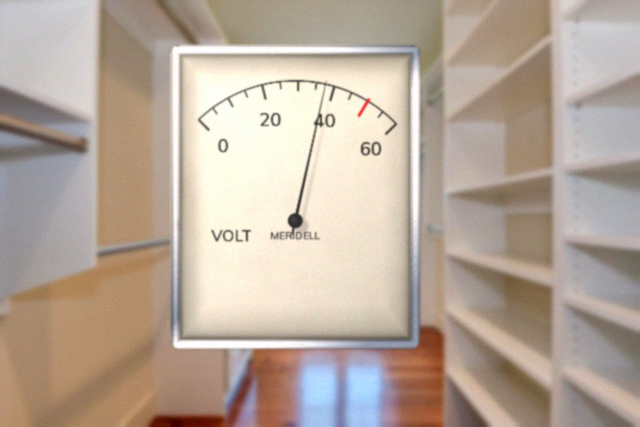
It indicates 37.5,V
